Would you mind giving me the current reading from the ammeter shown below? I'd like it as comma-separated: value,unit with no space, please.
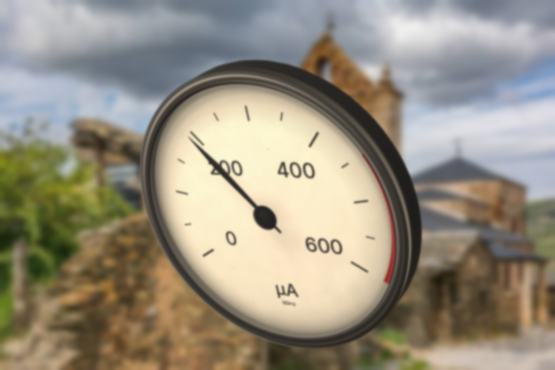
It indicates 200,µA
